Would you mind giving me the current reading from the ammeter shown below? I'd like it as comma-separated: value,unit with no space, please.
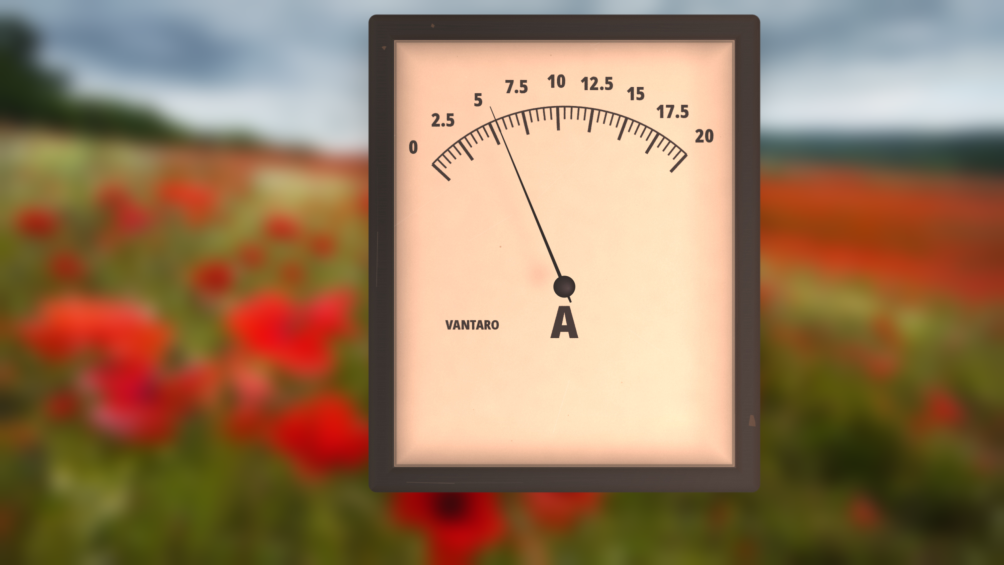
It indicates 5.5,A
